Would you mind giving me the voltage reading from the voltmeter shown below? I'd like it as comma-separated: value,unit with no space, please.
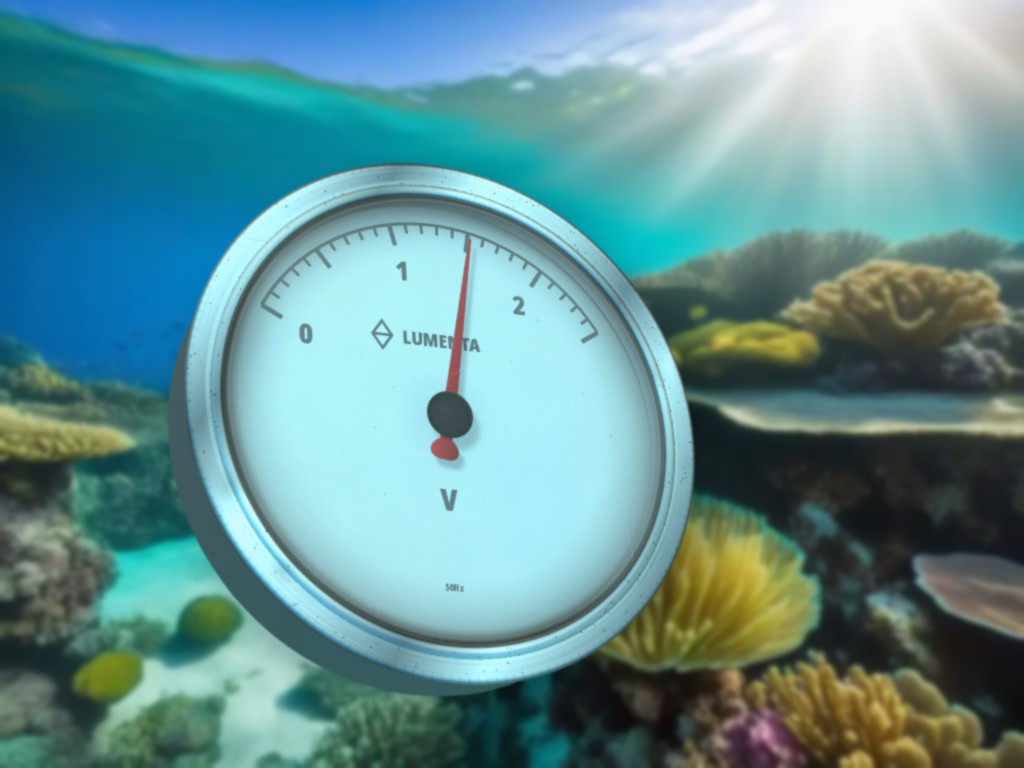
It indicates 1.5,V
